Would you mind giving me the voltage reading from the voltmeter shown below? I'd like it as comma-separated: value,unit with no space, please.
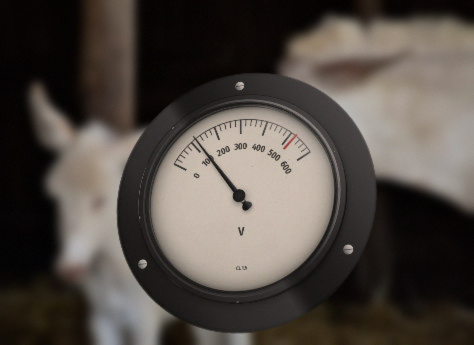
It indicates 120,V
